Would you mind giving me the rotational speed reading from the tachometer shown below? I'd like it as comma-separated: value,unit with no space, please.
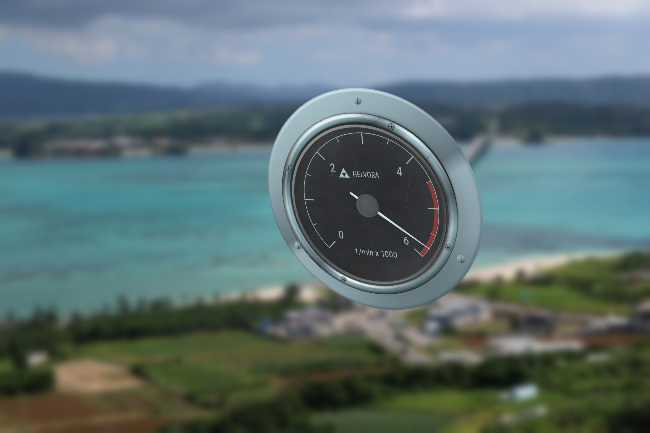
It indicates 5750,rpm
